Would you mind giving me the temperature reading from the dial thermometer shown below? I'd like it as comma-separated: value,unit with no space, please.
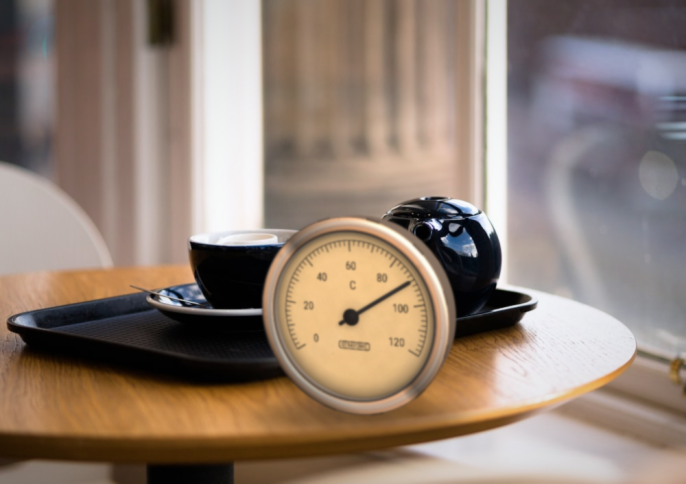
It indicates 90,°C
